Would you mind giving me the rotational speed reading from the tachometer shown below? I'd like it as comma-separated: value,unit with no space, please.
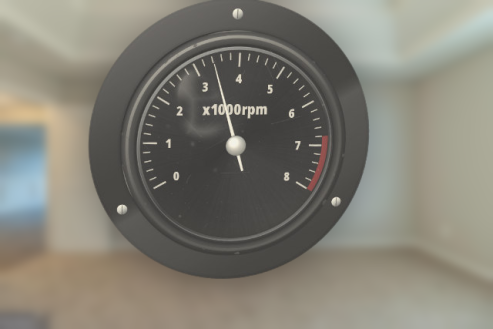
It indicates 3400,rpm
